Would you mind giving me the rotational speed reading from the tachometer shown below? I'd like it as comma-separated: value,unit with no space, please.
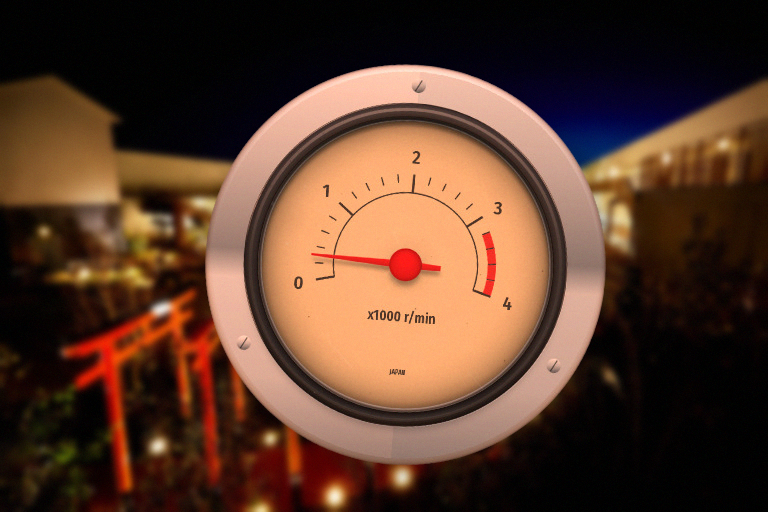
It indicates 300,rpm
